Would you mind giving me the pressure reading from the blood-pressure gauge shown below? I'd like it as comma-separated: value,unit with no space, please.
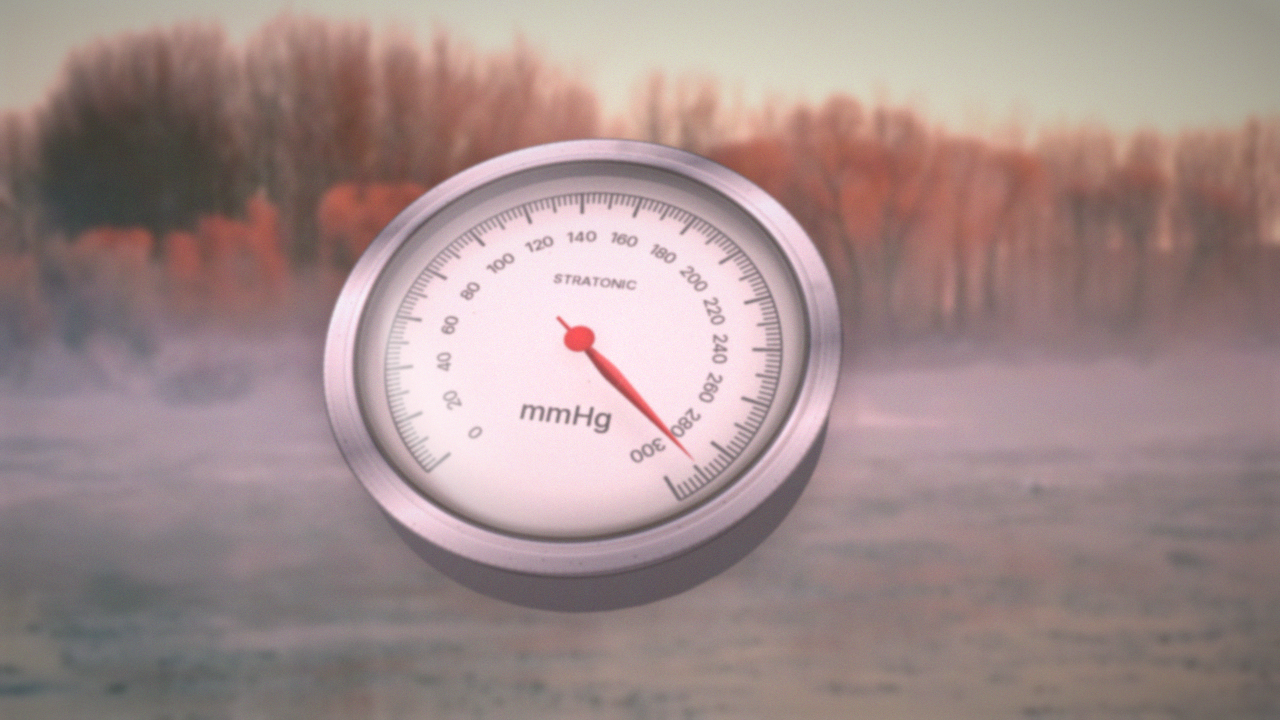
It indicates 290,mmHg
